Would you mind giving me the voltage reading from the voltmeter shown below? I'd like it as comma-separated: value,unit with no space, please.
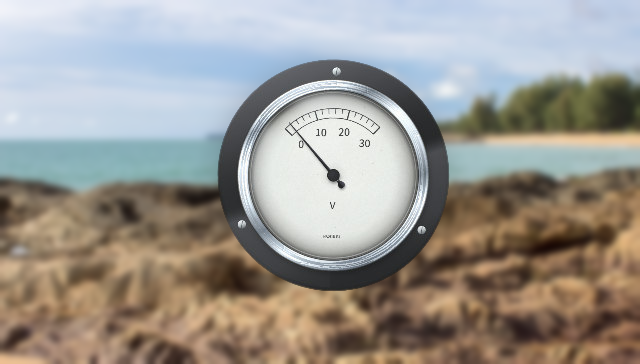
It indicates 2,V
